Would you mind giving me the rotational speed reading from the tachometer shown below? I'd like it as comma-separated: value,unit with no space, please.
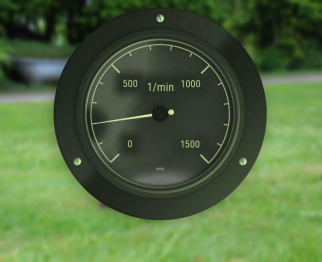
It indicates 200,rpm
